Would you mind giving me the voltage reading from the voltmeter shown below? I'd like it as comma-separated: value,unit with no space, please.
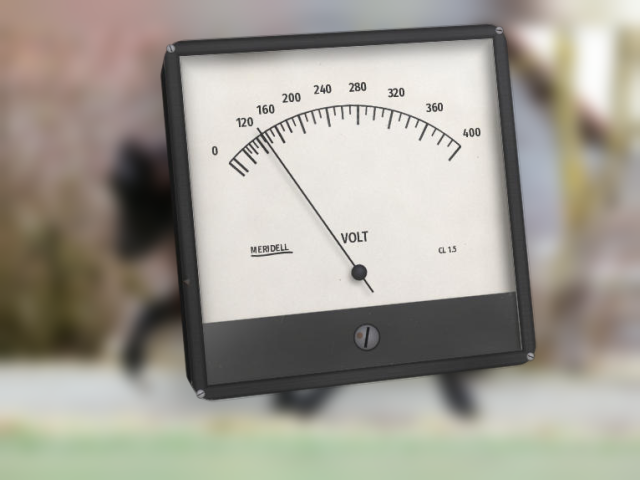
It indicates 130,V
